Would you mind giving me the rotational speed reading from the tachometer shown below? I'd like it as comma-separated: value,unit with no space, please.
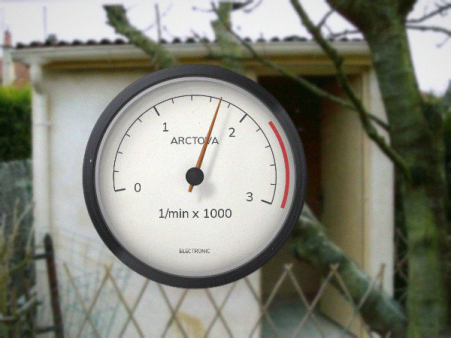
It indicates 1700,rpm
